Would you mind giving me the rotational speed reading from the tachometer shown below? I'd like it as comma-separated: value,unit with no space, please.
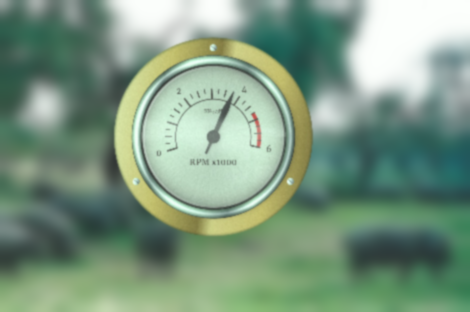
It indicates 3750,rpm
